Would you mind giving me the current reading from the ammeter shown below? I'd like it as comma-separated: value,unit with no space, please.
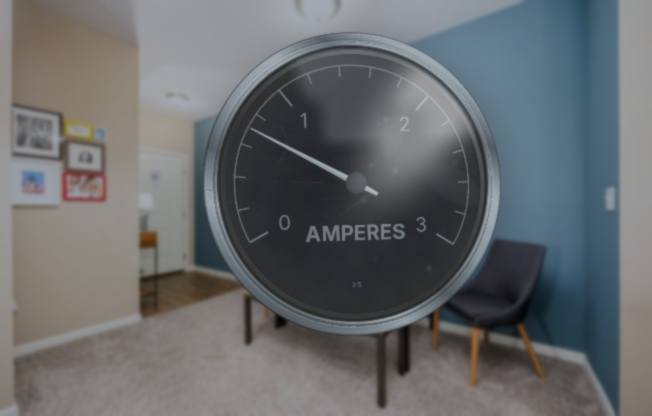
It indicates 0.7,A
